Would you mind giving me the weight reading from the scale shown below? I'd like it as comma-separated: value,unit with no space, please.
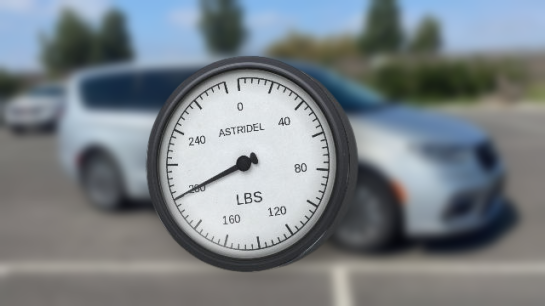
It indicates 200,lb
